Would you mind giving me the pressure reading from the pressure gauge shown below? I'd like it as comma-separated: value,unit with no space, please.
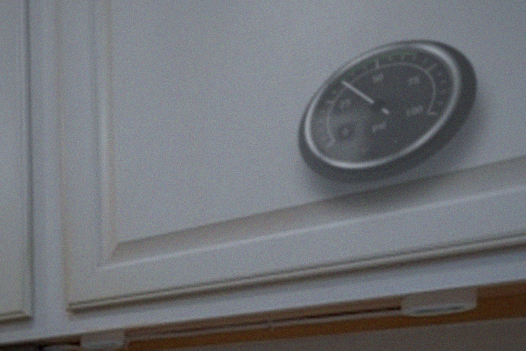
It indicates 35,psi
